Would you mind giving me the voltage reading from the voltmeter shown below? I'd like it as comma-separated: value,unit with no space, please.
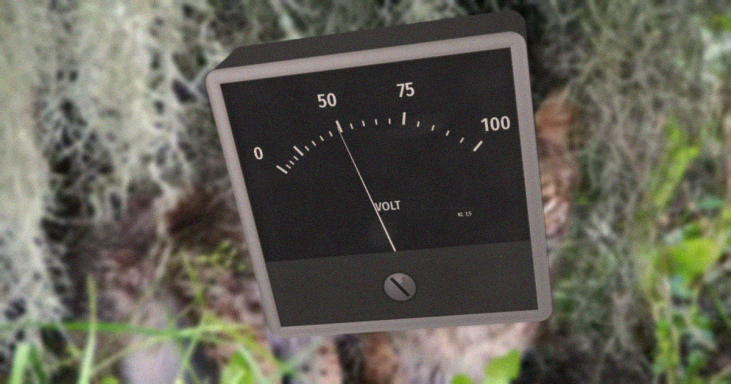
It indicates 50,V
